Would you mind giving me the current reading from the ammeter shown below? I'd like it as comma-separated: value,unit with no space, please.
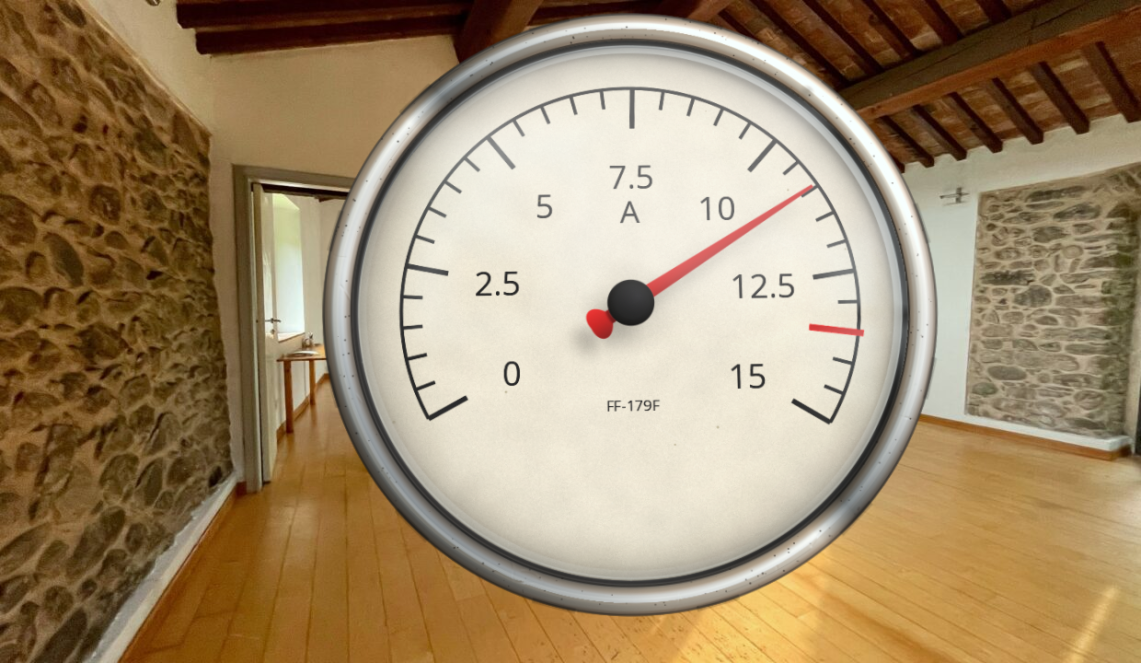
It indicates 11,A
